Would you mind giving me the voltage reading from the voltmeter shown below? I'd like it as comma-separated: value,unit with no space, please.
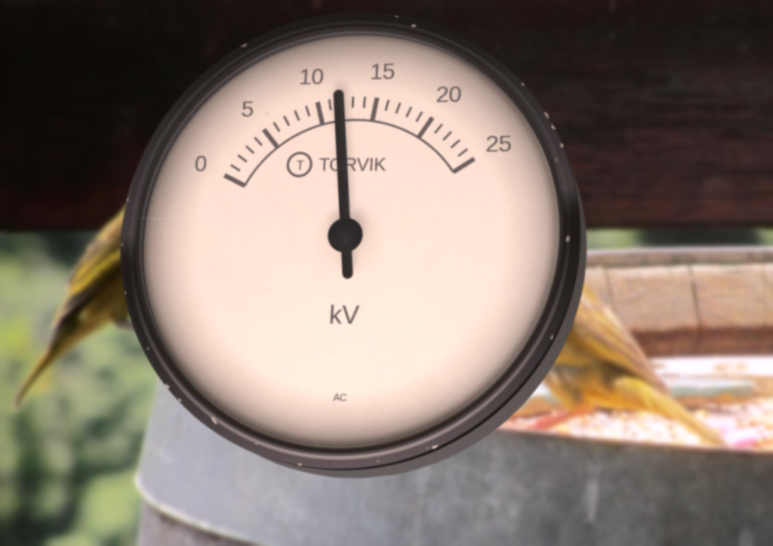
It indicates 12,kV
